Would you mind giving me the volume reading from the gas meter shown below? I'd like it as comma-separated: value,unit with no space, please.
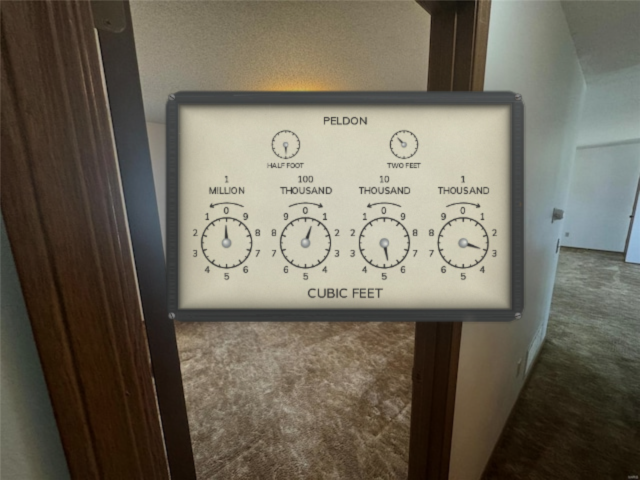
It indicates 5300,ft³
